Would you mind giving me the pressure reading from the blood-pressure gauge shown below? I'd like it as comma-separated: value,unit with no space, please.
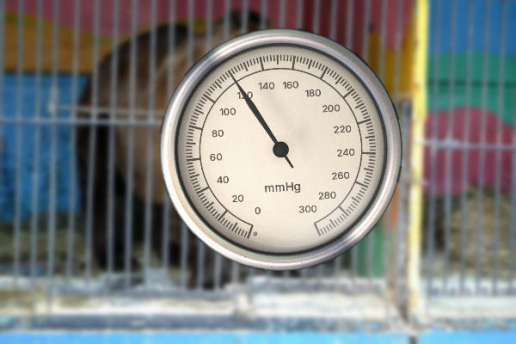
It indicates 120,mmHg
